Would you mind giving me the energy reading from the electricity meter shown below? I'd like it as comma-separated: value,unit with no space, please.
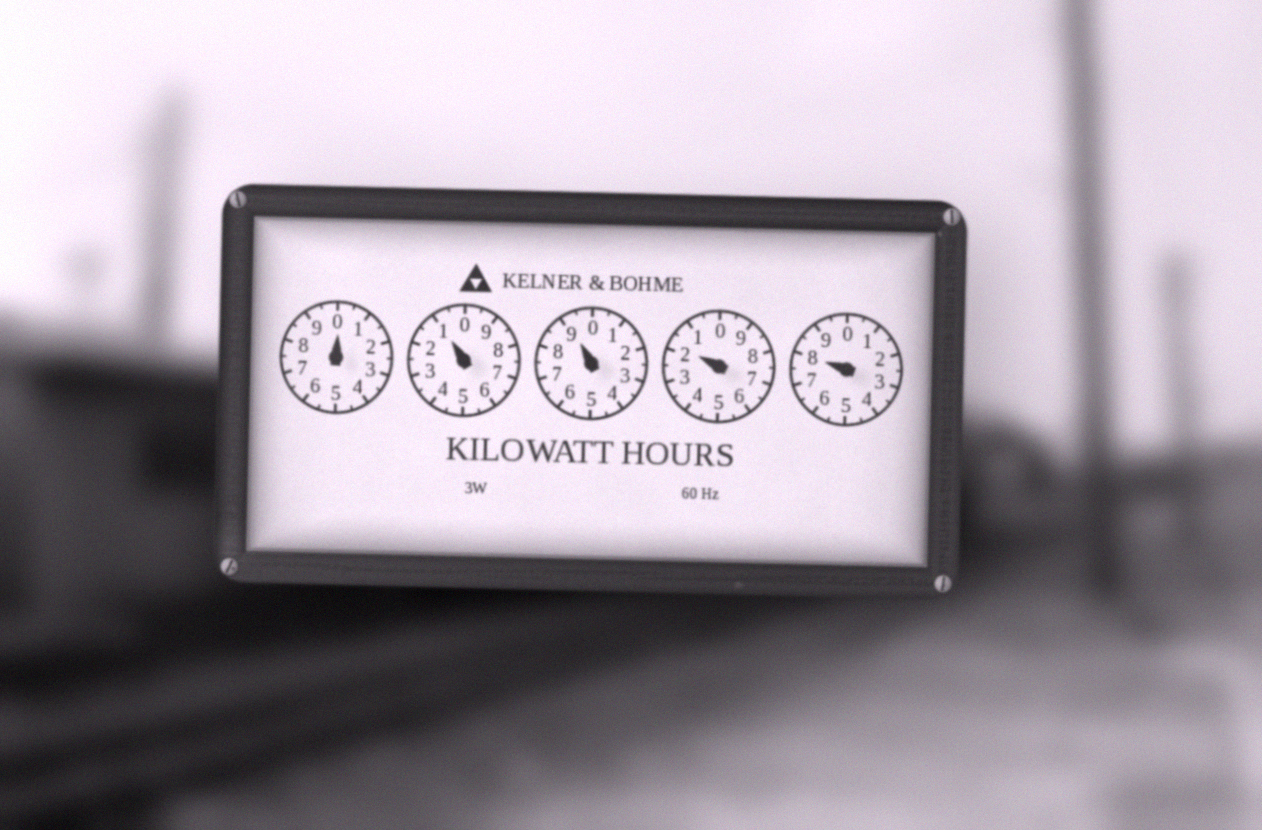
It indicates 918,kWh
